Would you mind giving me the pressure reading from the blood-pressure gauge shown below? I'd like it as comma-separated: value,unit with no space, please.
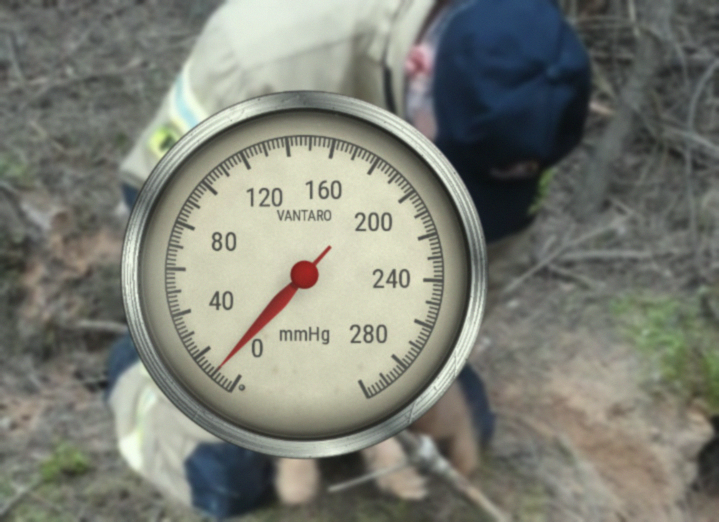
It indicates 10,mmHg
